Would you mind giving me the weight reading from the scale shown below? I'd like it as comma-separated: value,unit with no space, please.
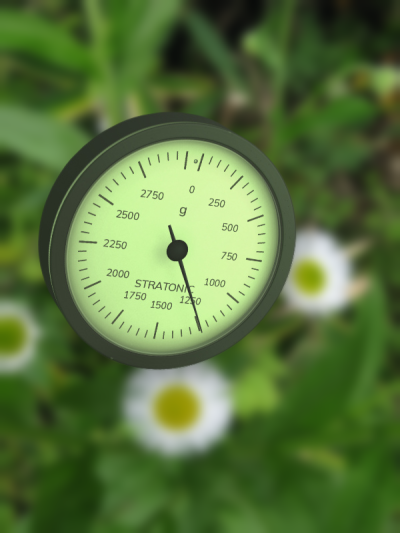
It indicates 1250,g
